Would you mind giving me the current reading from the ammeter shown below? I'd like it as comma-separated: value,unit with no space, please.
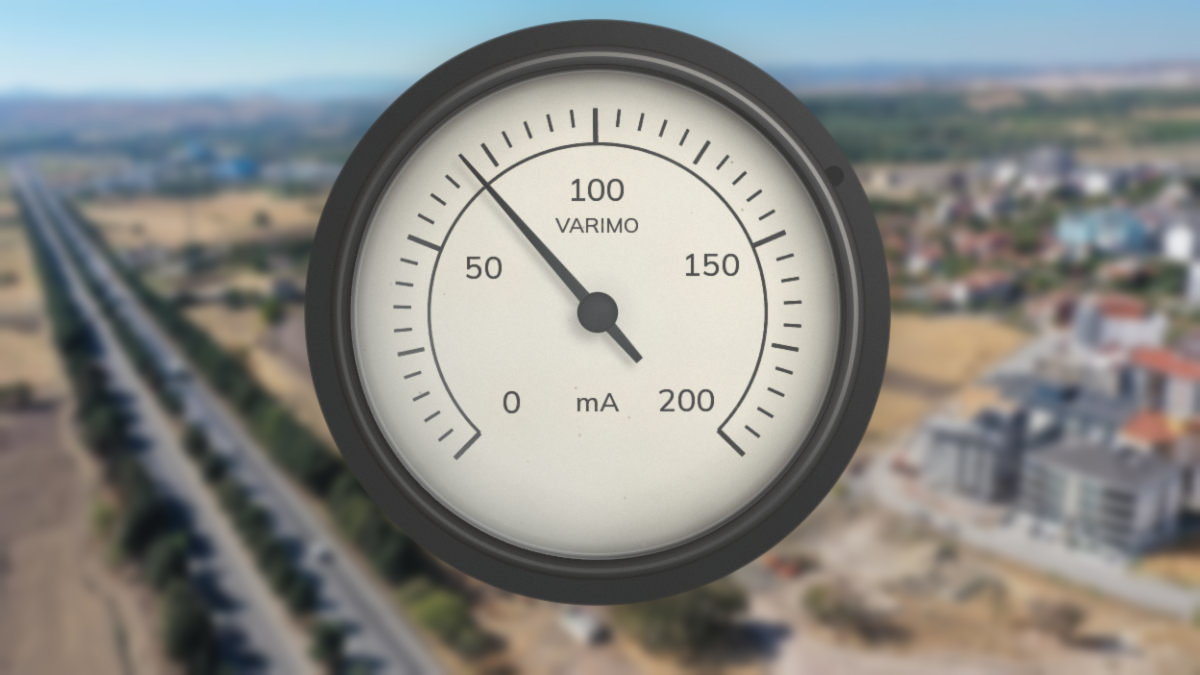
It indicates 70,mA
